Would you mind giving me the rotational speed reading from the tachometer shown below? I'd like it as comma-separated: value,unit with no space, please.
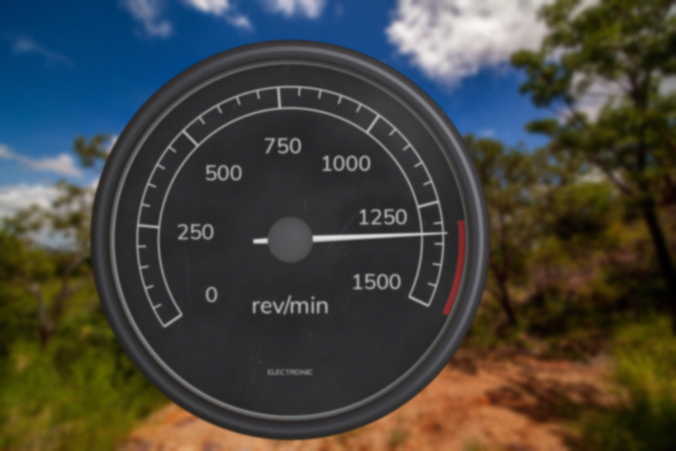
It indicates 1325,rpm
